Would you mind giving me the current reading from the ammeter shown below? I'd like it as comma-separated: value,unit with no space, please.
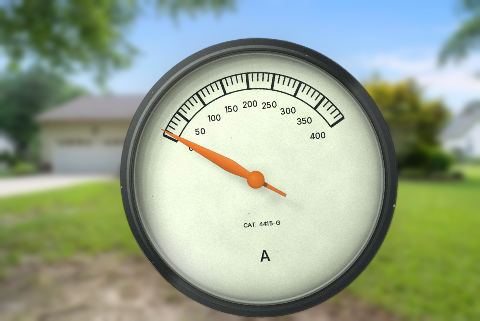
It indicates 10,A
